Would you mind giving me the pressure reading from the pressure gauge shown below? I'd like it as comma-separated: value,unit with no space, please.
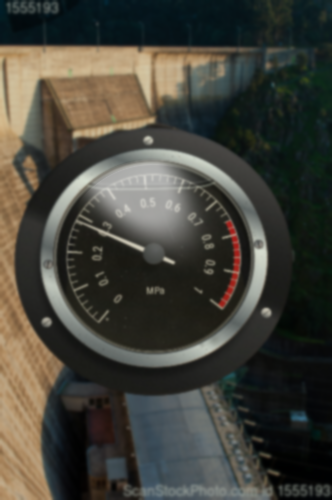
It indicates 0.28,MPa
